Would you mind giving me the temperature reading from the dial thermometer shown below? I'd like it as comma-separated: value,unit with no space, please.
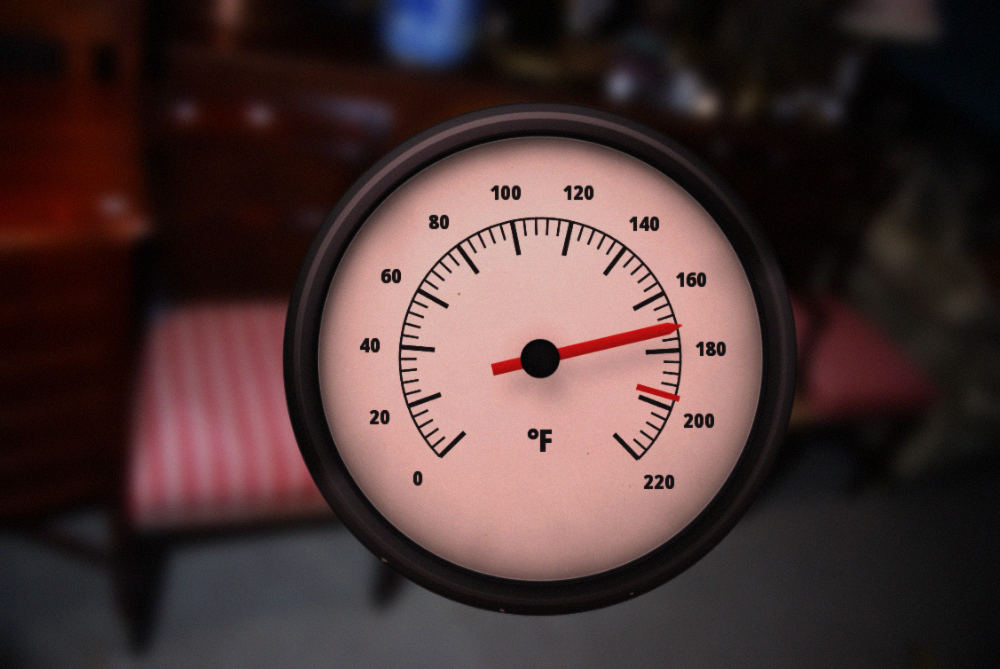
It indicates 172,°F
